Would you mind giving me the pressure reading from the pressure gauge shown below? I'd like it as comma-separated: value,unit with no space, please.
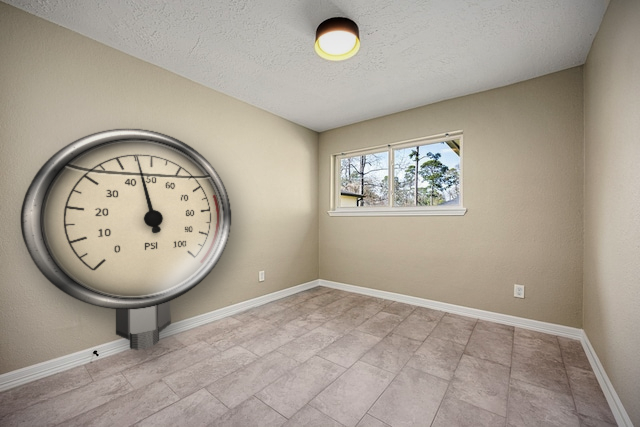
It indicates 45,psi
